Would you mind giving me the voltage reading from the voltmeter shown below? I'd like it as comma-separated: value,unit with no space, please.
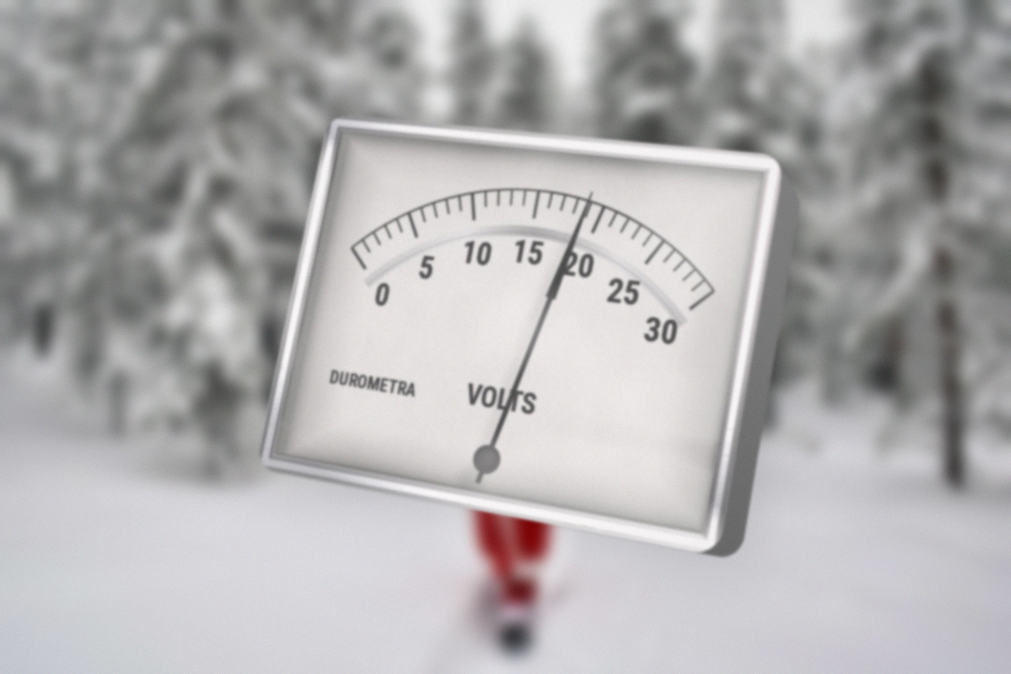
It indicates 19,V
